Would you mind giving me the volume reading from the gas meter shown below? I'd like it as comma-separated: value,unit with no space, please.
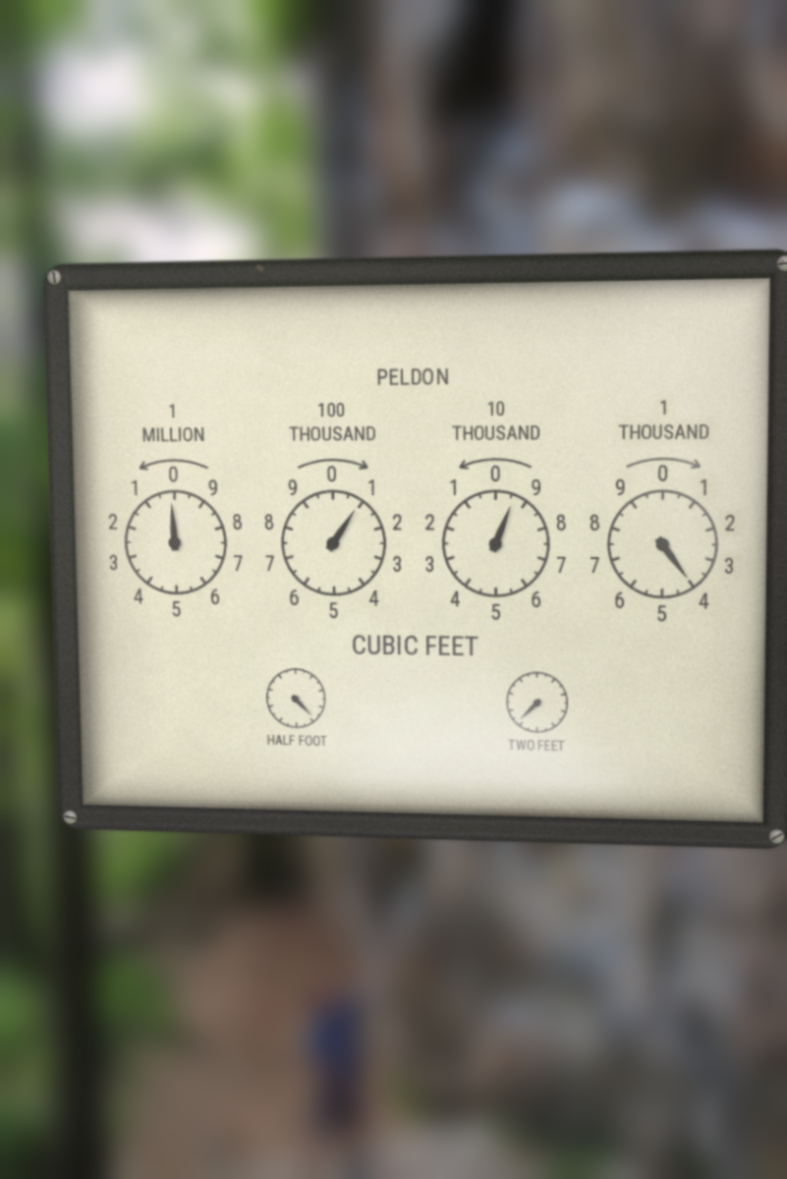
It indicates 9400,ft³
